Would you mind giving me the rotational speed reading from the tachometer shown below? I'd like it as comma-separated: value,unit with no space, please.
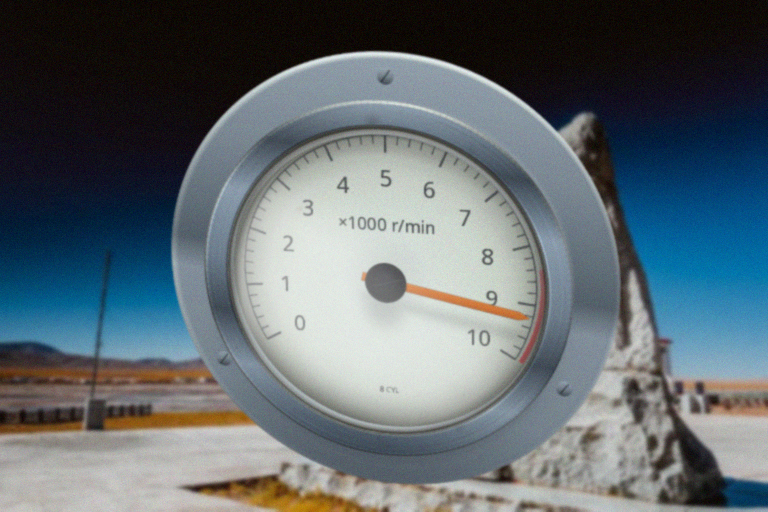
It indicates 9200,rpm
